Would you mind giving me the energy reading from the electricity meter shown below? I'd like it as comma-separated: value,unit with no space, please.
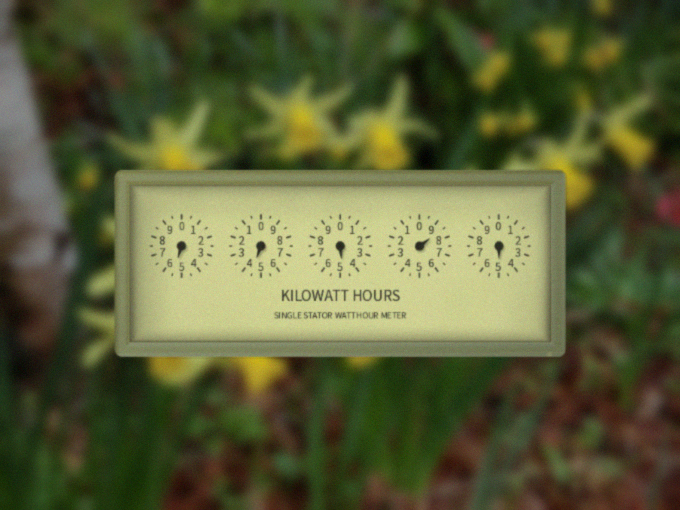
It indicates 54485,kWh
